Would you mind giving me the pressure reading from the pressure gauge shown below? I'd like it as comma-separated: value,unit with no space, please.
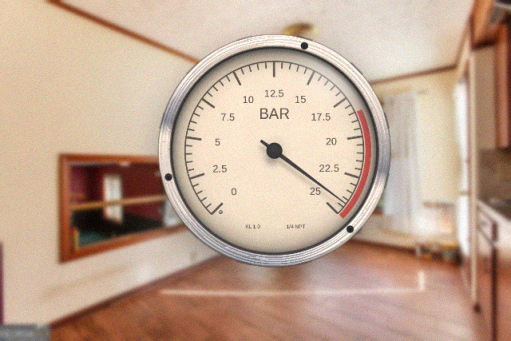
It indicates 24.25,bar
